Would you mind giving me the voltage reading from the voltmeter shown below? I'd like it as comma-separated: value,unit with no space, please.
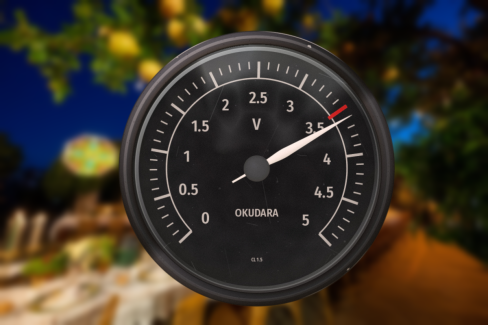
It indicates 3.6,V
